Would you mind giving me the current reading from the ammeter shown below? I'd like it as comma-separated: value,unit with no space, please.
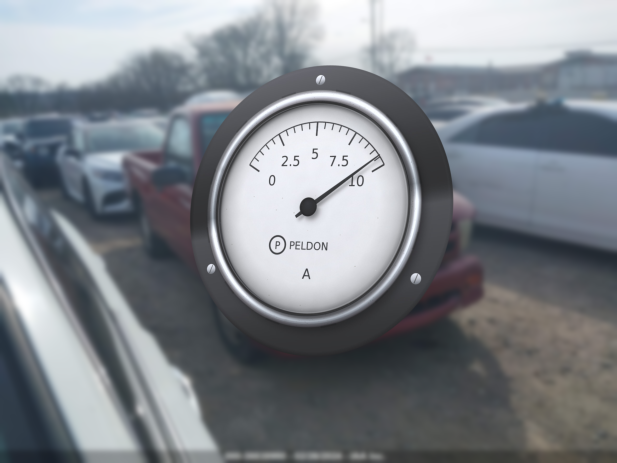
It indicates 9.5,A
